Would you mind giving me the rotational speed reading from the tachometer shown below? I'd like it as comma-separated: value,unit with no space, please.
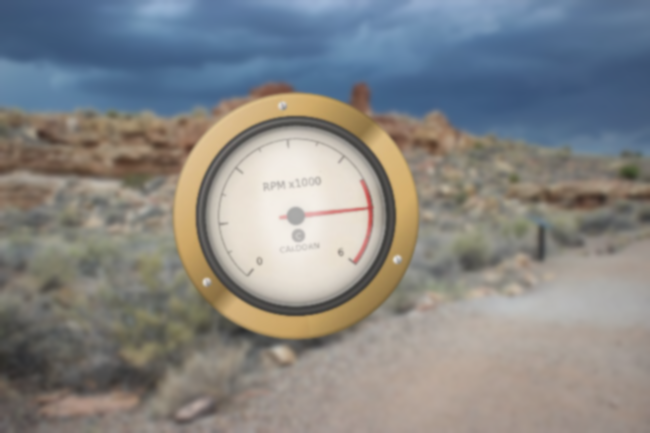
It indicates 5000,rpm
